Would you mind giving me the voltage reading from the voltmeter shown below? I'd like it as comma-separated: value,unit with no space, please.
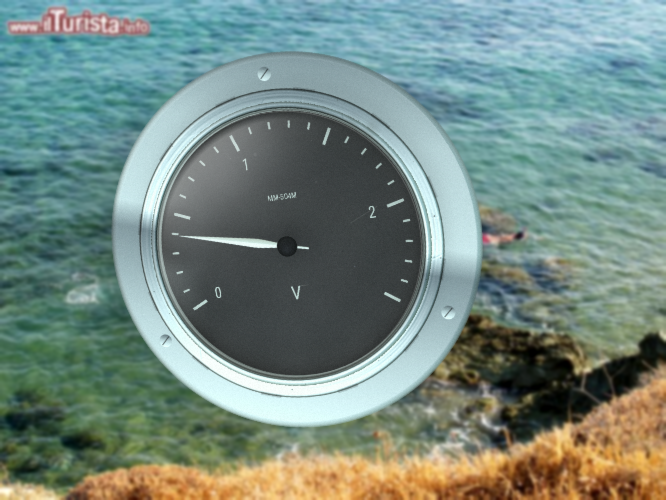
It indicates 0.4,V
